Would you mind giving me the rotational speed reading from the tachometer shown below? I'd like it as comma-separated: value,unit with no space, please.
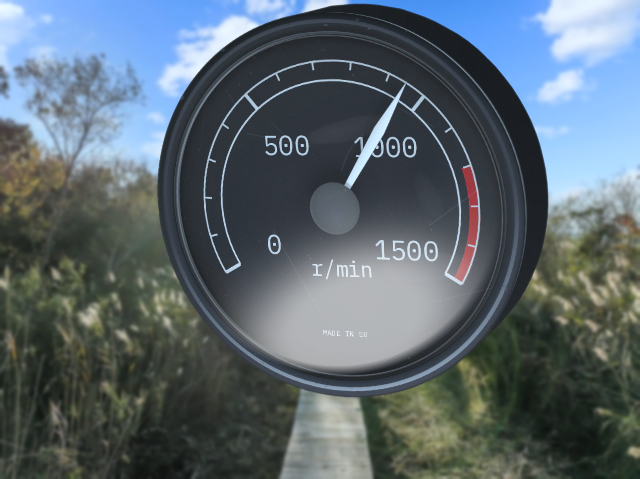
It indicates 950,rpm
